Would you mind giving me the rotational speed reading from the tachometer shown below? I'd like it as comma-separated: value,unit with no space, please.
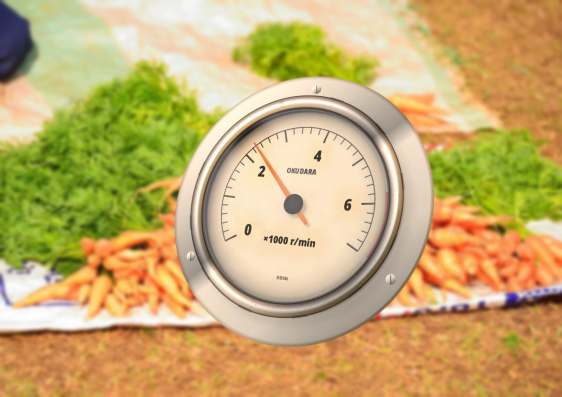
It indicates 2300,rpm
